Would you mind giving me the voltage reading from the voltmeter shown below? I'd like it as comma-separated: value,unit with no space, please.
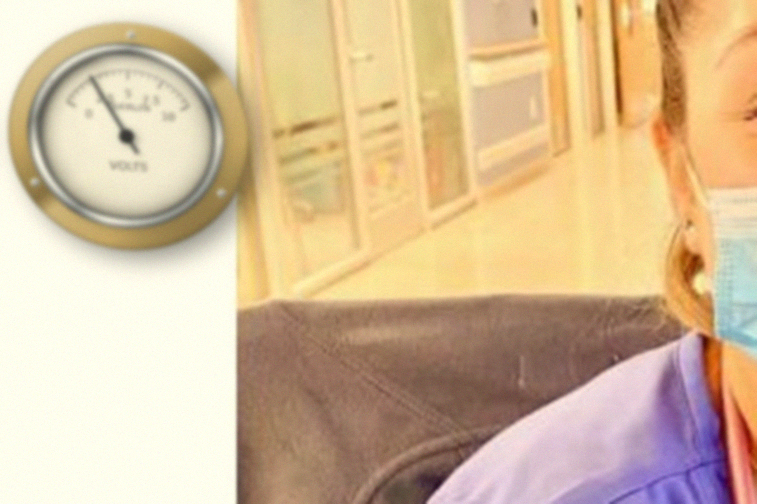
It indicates 2.5,V
